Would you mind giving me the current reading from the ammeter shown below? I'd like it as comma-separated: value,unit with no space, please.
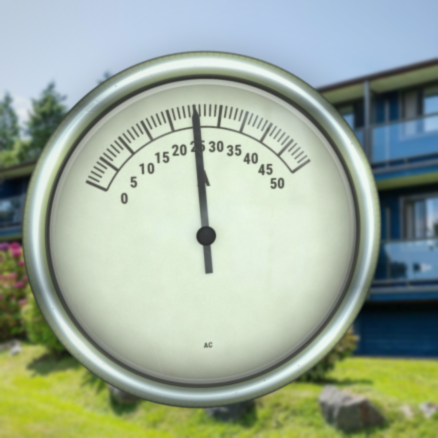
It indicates 25,A
